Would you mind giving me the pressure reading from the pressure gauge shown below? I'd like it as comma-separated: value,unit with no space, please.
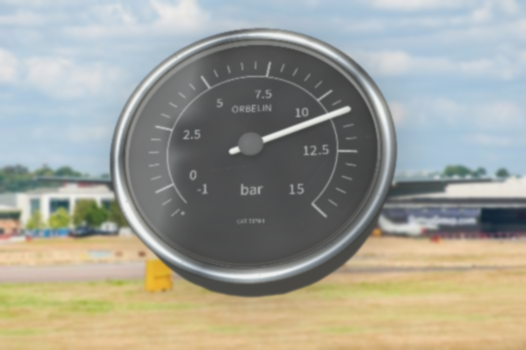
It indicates 11,bar
